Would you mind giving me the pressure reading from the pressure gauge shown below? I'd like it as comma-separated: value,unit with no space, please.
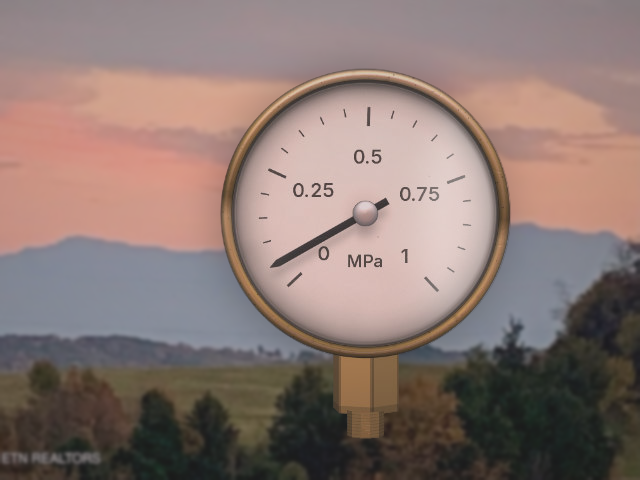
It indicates 0.05,MPa
